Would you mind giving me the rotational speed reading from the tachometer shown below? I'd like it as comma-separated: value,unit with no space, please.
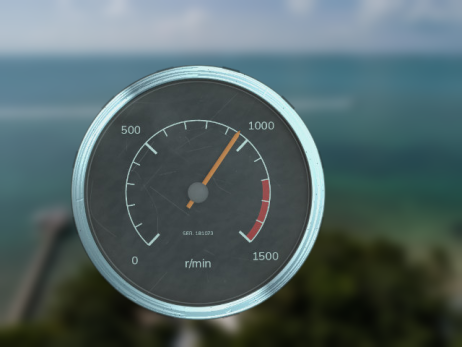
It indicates 950,rpm
